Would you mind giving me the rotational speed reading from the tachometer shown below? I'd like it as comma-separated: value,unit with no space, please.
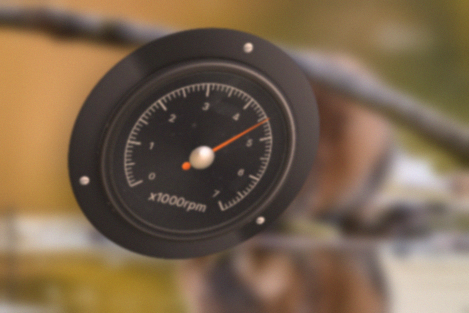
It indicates 4500,rpm
